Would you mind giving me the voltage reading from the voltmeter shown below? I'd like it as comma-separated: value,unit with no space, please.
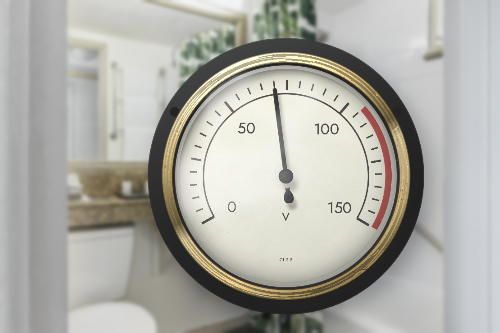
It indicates 70,V
